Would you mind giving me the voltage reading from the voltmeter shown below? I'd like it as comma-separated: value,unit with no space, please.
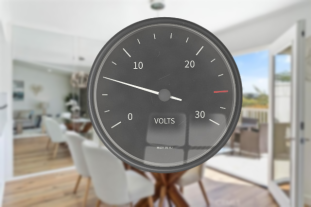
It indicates 6,V
